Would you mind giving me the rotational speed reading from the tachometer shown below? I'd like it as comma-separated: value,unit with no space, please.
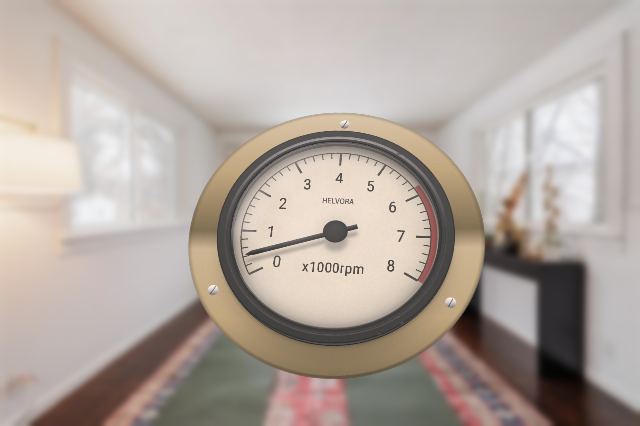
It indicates 400,rpm
